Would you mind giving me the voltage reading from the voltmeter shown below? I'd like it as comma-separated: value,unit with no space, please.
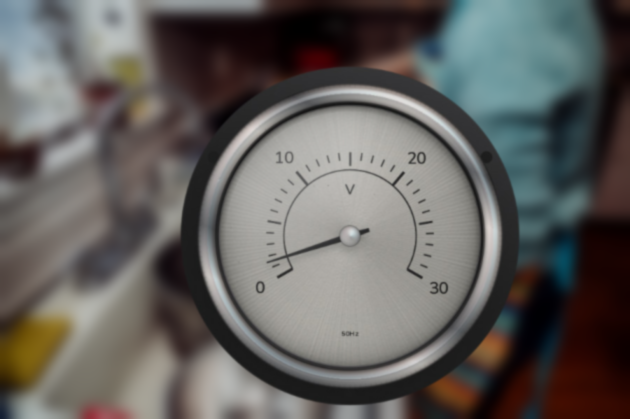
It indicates 1.5,V
